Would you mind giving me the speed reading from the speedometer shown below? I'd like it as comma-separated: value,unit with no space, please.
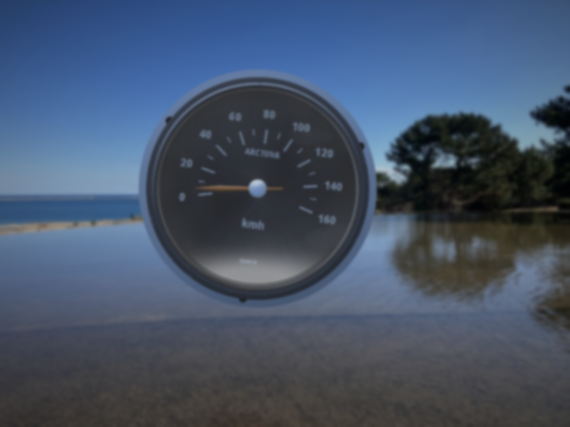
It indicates 5,km/h
